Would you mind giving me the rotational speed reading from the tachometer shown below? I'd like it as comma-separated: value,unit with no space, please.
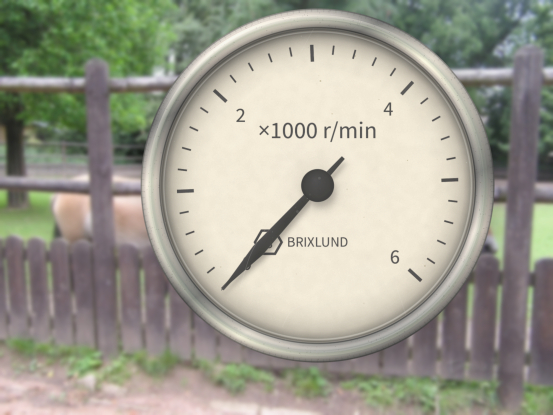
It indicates 0,rpm
